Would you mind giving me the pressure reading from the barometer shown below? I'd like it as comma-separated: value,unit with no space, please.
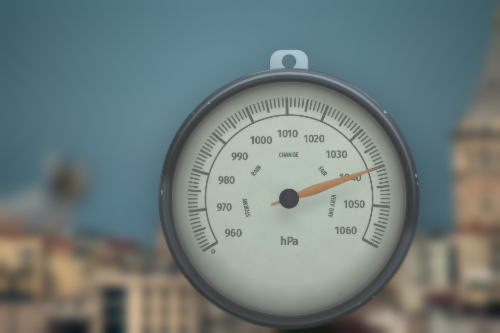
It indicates 1040,hPa
